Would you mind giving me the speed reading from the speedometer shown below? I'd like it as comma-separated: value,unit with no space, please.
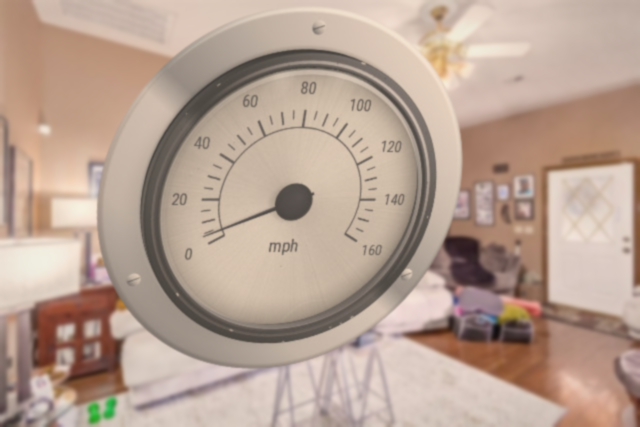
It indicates 5,mph
